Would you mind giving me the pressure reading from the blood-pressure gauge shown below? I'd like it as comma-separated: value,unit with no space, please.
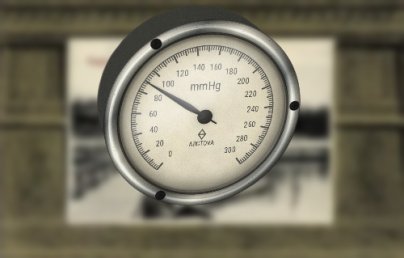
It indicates 90,mmHg
